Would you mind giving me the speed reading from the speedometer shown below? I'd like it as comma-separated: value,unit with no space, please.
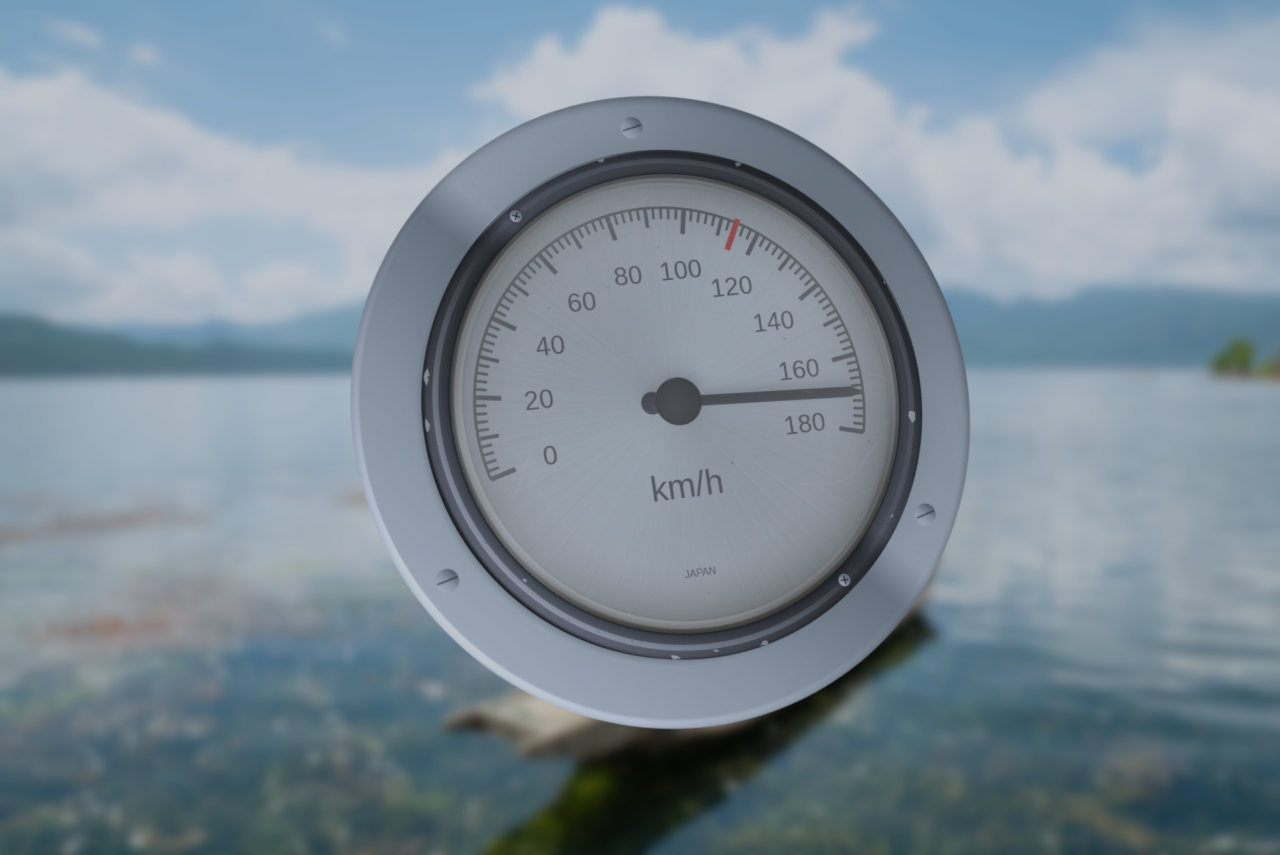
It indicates 170,km/h
